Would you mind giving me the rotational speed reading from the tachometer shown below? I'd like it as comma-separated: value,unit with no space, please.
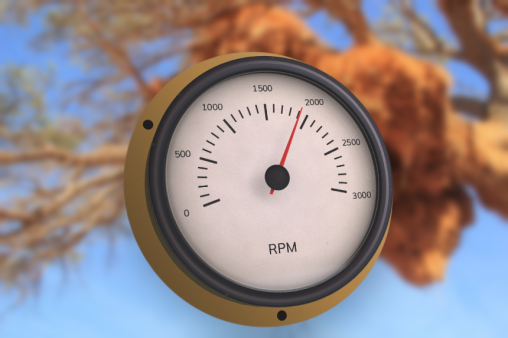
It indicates 1900,rpm
